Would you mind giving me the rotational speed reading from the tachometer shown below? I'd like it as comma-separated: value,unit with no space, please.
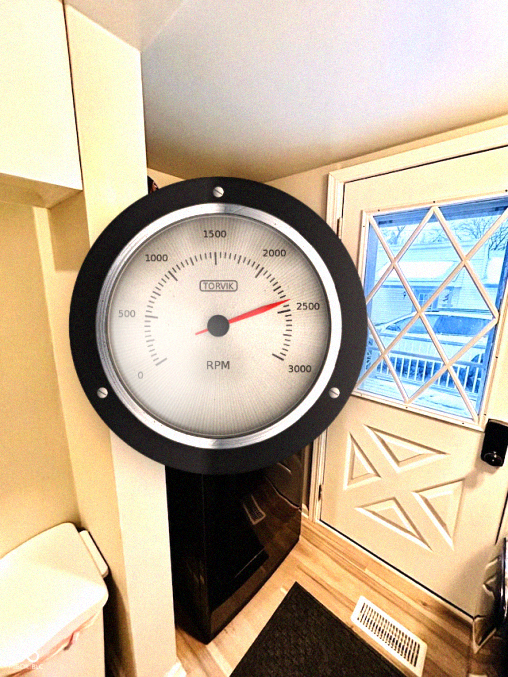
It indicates 2400,rpm
